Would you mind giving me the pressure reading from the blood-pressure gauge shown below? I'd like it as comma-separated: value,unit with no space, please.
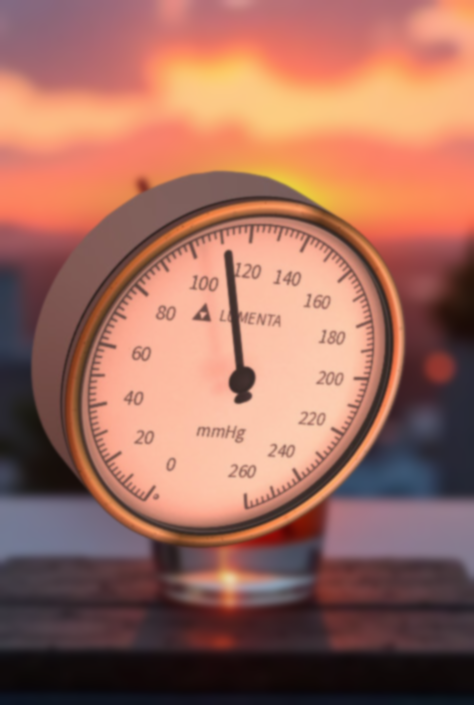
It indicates 110,mmHg
